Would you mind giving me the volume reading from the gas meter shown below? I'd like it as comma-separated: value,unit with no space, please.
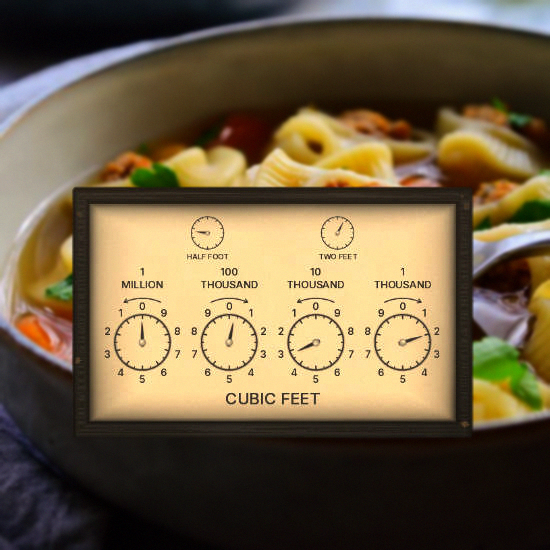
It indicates 3200,ft³
